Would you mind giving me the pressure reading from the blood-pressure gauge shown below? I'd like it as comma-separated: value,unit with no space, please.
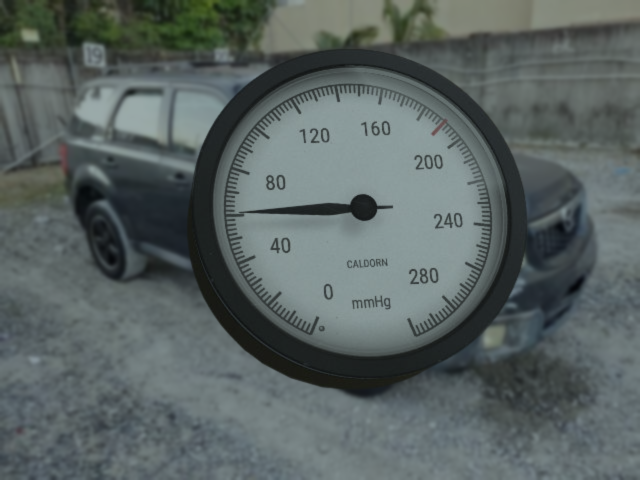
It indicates 60,mmHg
